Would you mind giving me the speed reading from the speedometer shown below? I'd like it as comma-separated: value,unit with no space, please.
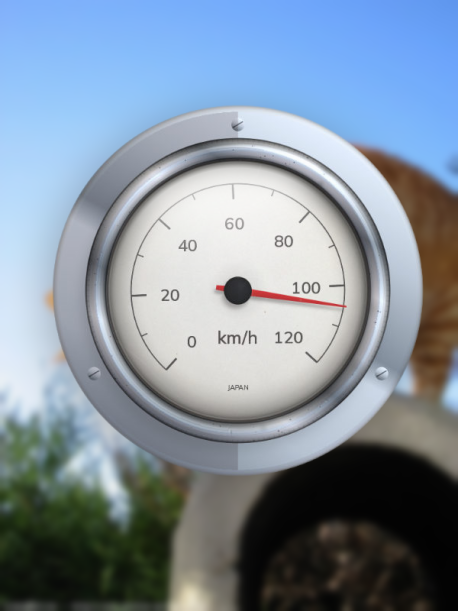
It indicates 105,km/h
